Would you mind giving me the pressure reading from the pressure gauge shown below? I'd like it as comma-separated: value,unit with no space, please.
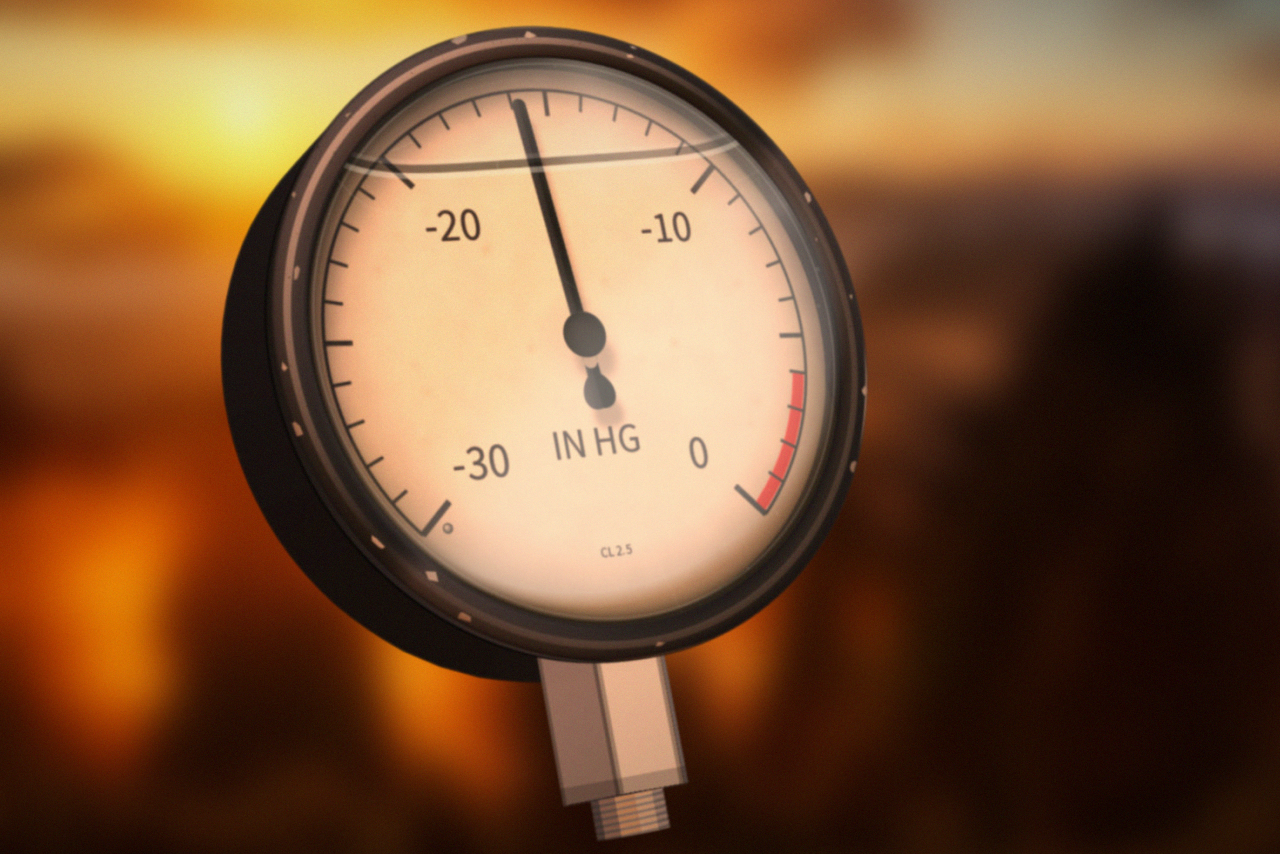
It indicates -16,inHg
